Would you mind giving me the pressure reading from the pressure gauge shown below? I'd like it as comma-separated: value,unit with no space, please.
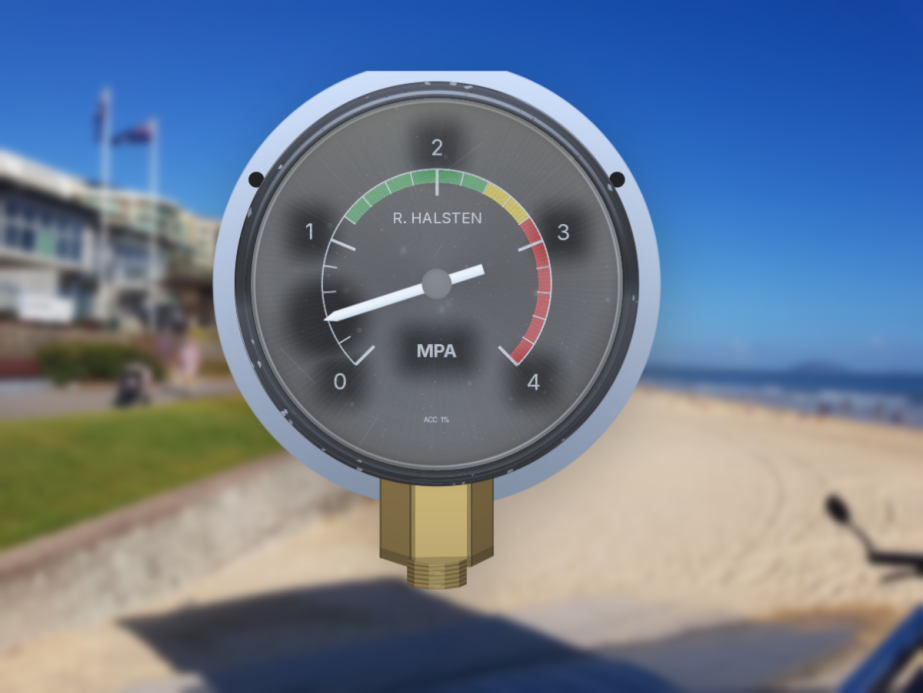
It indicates 0.4,MPa
